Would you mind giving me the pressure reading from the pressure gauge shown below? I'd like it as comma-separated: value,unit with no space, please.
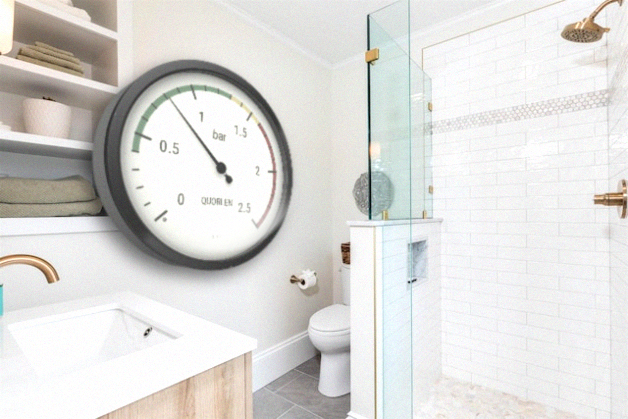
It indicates 0.8,bar
